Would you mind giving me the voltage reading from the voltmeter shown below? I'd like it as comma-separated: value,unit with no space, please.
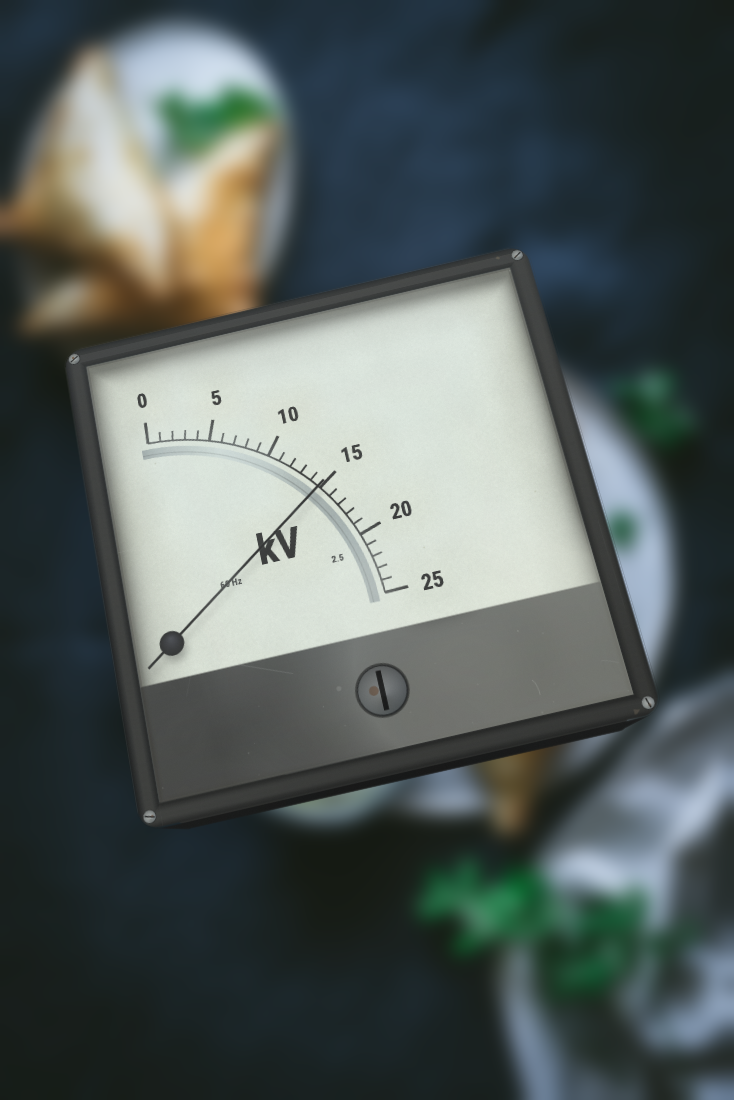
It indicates 15,kV
